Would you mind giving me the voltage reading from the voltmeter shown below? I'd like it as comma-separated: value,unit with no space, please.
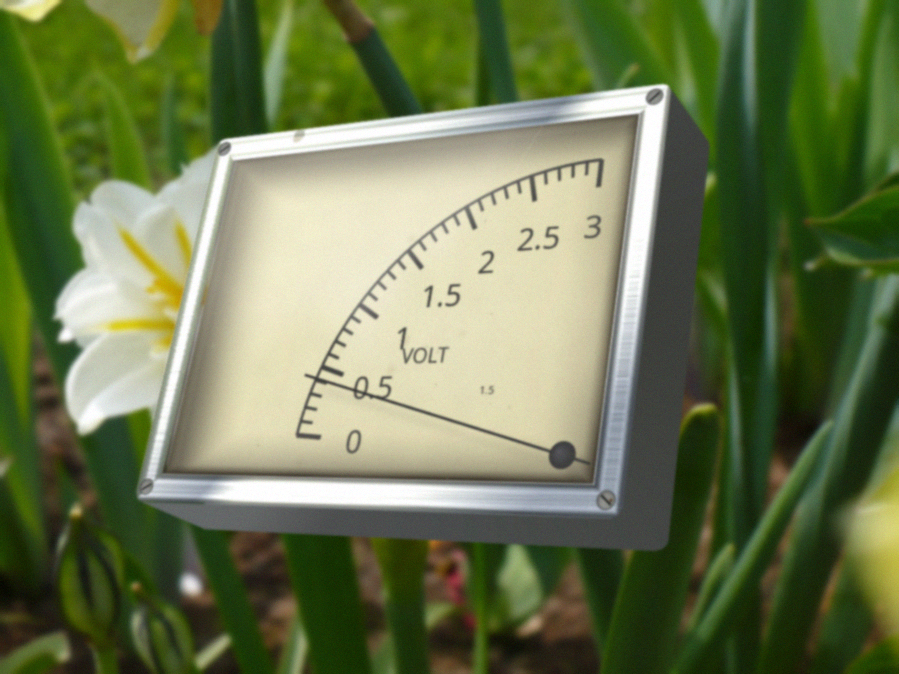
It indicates 0.4,V
